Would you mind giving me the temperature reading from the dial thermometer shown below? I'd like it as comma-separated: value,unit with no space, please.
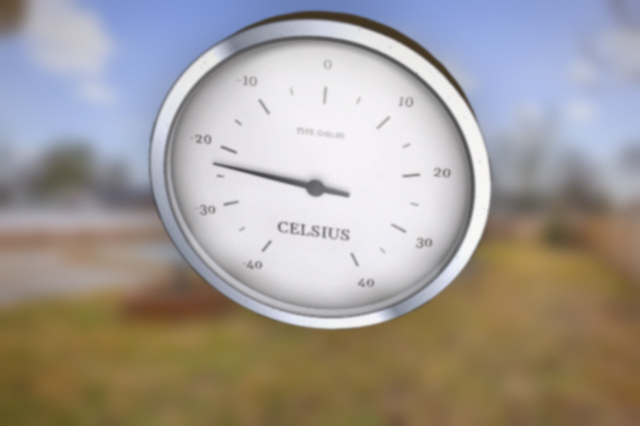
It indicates -22.5,°C
